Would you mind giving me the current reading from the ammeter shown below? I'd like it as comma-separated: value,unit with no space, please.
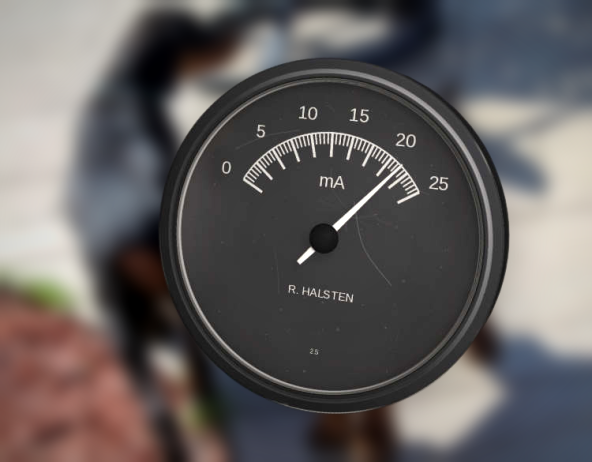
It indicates 21.5,mA
